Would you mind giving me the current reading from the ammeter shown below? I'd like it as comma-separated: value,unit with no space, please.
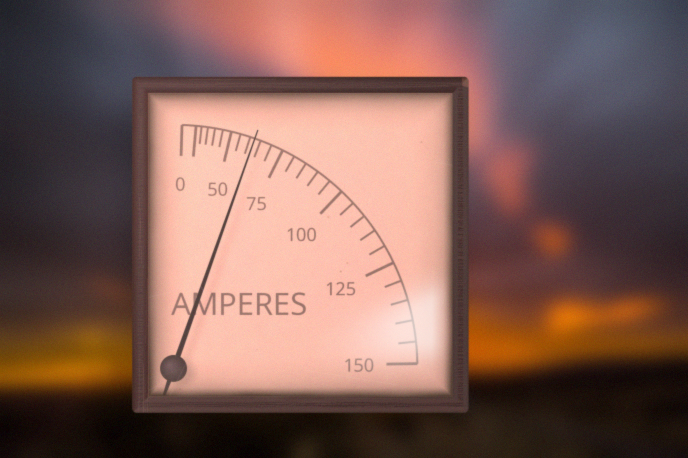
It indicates 62.5,A
